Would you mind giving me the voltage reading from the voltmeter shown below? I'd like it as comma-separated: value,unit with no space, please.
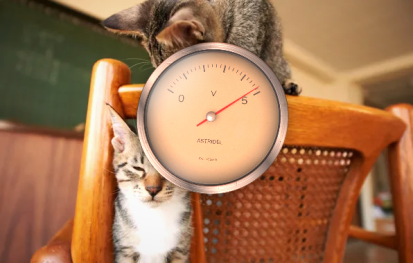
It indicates 4.8,V
